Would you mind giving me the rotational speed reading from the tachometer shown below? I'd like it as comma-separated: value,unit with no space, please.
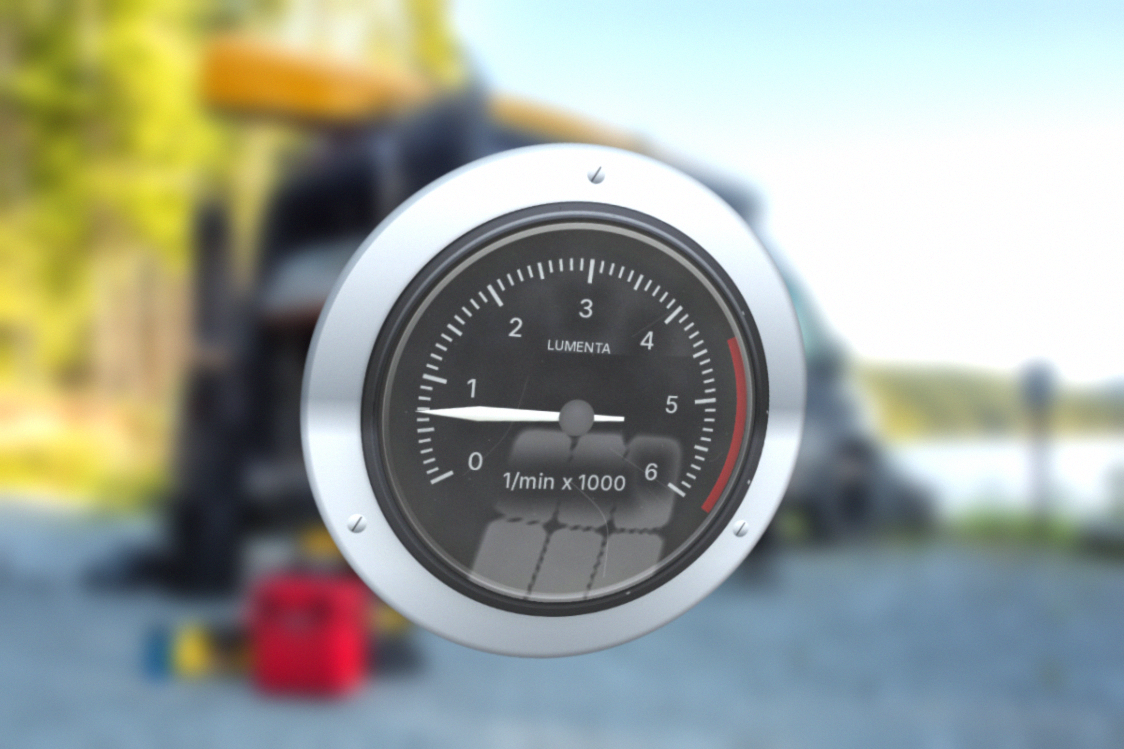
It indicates 700,rpm
